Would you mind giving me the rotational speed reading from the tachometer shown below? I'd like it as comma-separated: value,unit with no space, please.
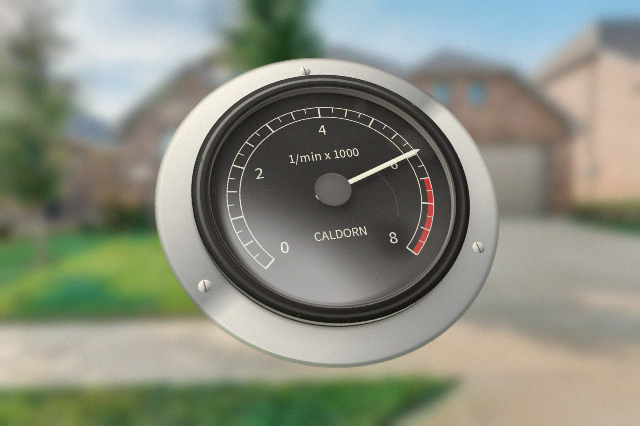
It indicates 6000,rpm
